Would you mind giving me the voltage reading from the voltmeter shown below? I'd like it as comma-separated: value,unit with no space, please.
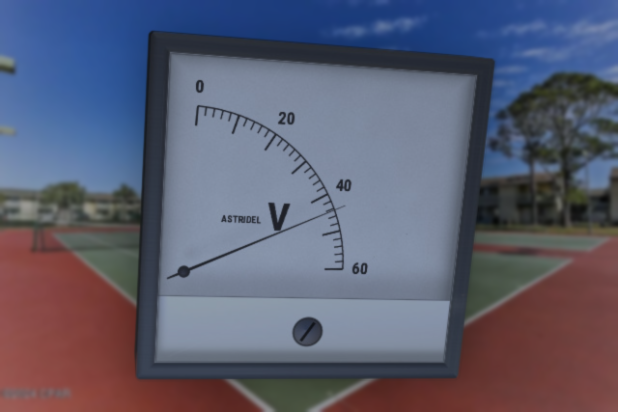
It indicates 44,V
